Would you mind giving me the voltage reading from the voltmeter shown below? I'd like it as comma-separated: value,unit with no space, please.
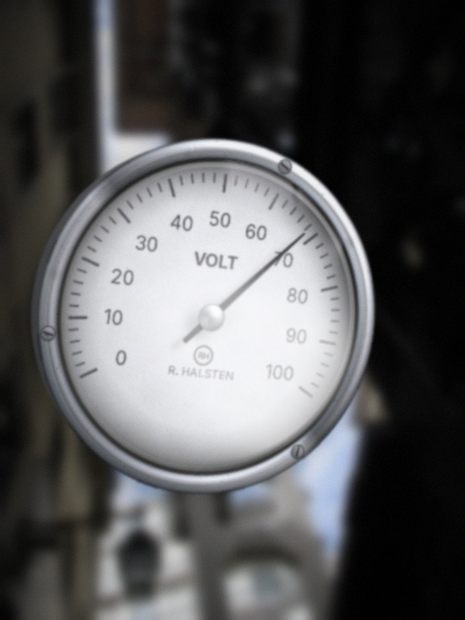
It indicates 68,V
